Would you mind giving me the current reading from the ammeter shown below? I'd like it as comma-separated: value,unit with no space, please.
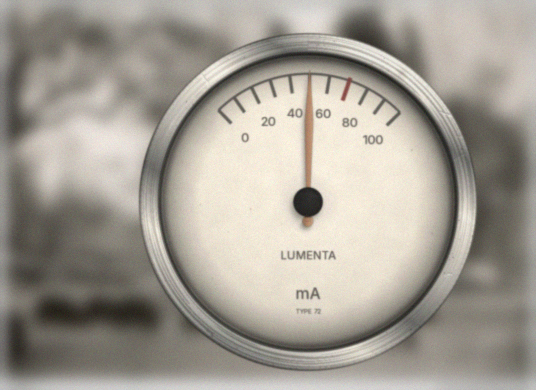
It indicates 50,mA
